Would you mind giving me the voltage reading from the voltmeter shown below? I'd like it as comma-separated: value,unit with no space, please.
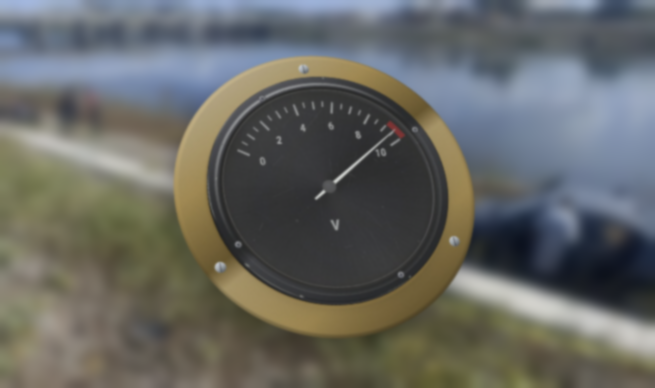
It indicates 9.5,V
